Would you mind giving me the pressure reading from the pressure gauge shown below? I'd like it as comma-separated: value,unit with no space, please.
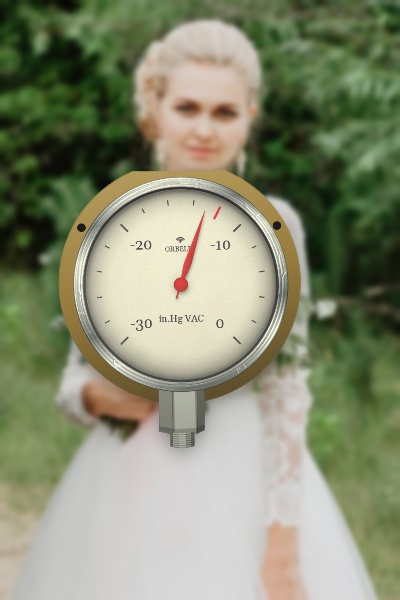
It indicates -13,inHg
